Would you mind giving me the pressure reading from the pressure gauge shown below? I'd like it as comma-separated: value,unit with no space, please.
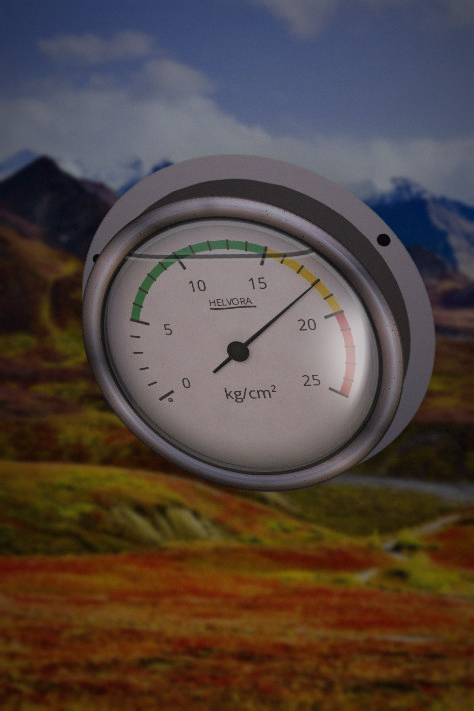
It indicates 18,kg/cm²
